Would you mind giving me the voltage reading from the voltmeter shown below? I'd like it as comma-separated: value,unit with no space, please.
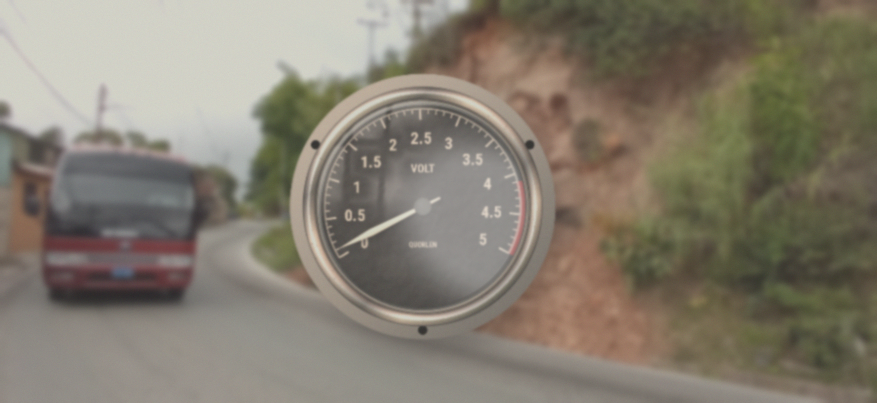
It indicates 0.1,V
